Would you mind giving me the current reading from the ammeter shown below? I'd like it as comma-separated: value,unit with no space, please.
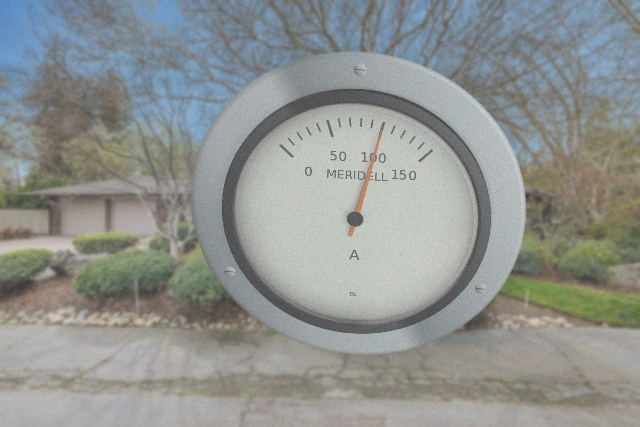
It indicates 100,A
